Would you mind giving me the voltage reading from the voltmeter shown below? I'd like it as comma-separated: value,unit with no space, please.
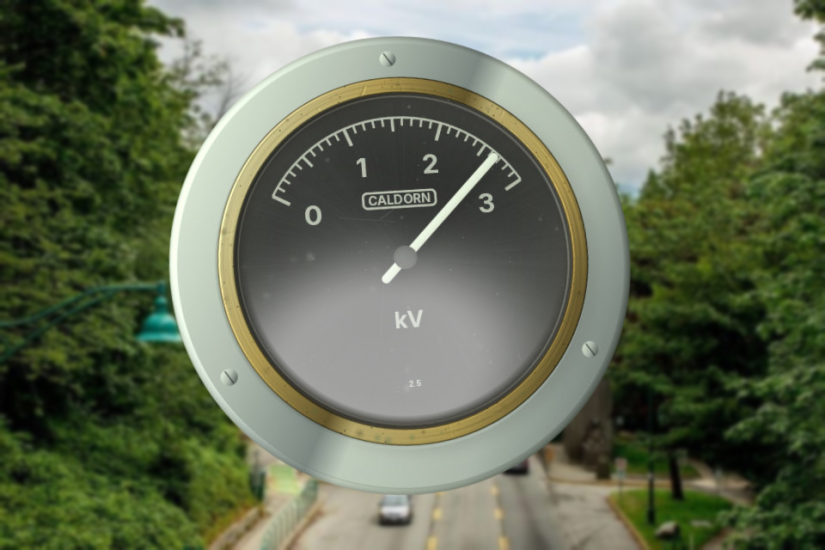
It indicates 2.65,kV
